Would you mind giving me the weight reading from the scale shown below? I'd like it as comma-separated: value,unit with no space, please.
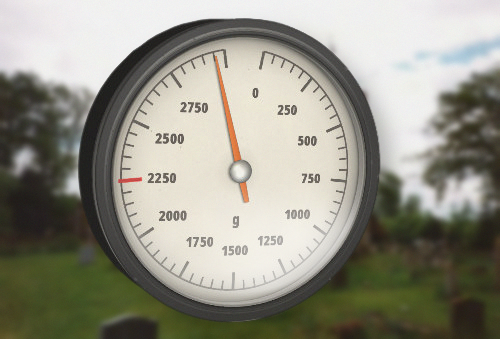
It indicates 2950,g
